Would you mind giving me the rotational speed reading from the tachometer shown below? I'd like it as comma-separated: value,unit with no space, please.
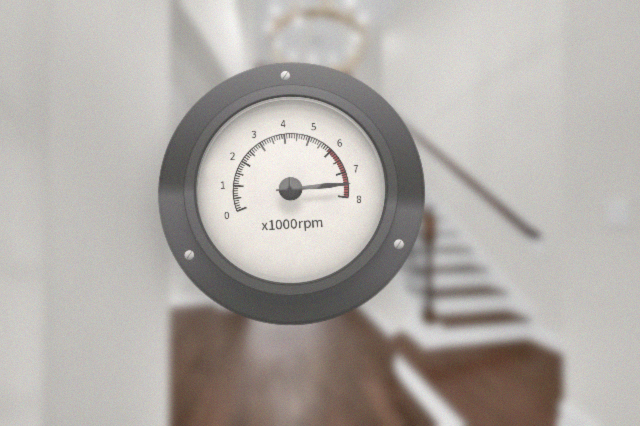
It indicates 7500,rpm
